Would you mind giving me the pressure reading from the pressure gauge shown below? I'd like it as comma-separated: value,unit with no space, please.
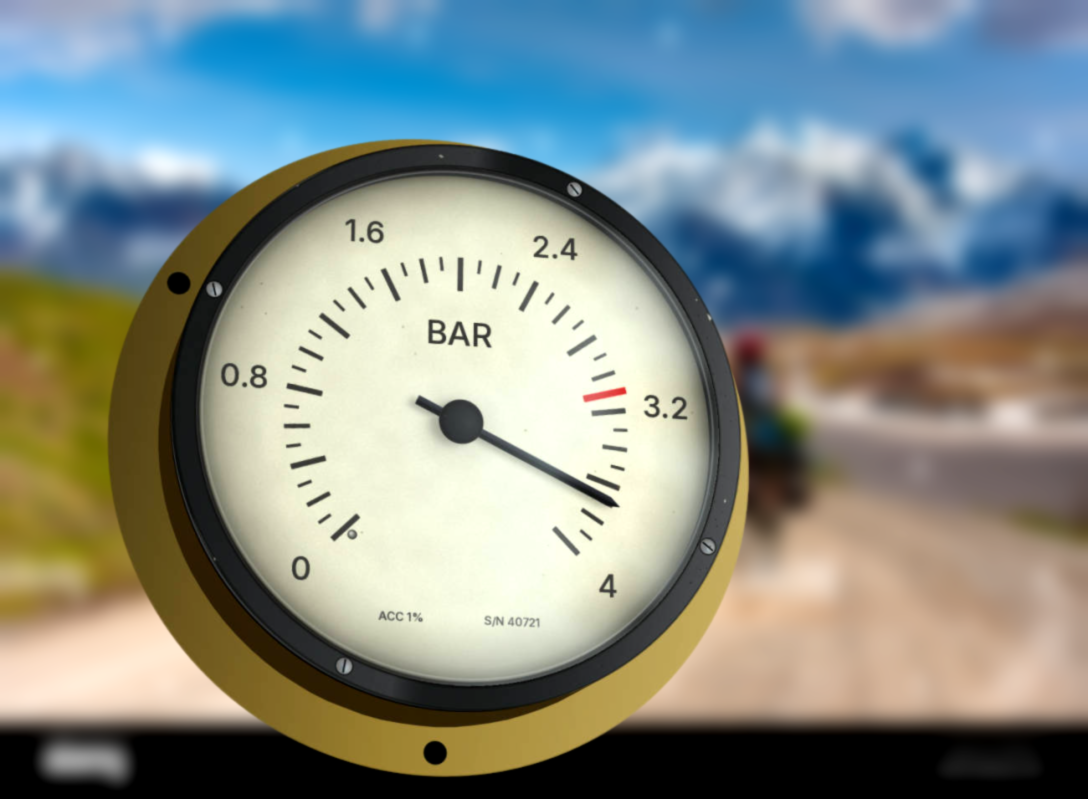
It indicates 3.7,bar
